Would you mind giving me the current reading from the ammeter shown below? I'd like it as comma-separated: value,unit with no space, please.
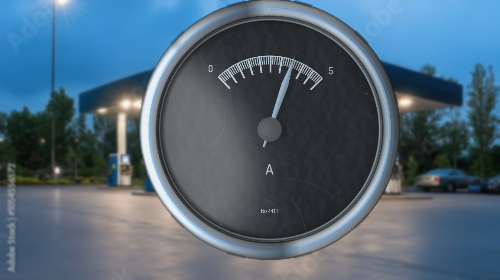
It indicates 3.5,A
